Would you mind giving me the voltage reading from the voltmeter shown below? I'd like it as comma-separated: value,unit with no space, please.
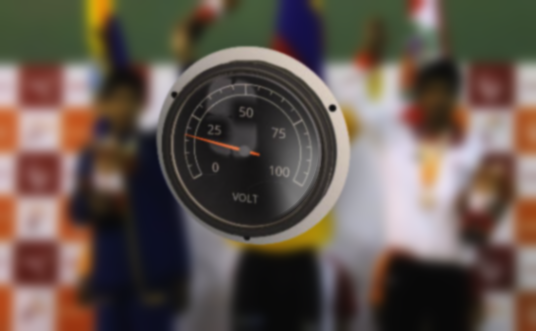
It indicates 17.5,V
